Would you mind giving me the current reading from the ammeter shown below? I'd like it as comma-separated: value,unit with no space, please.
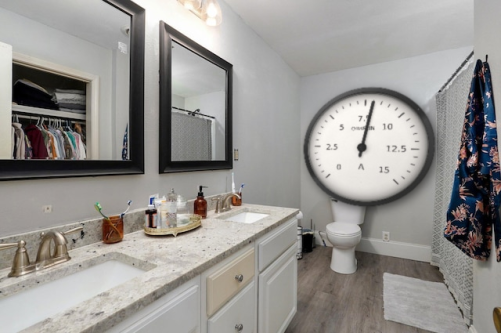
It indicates 8,A
